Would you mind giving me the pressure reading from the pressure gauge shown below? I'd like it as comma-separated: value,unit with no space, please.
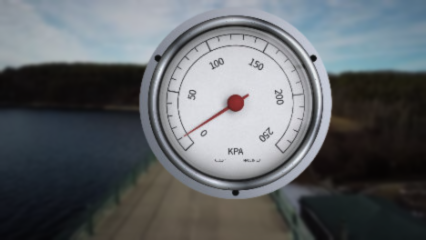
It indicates 10,kPa
